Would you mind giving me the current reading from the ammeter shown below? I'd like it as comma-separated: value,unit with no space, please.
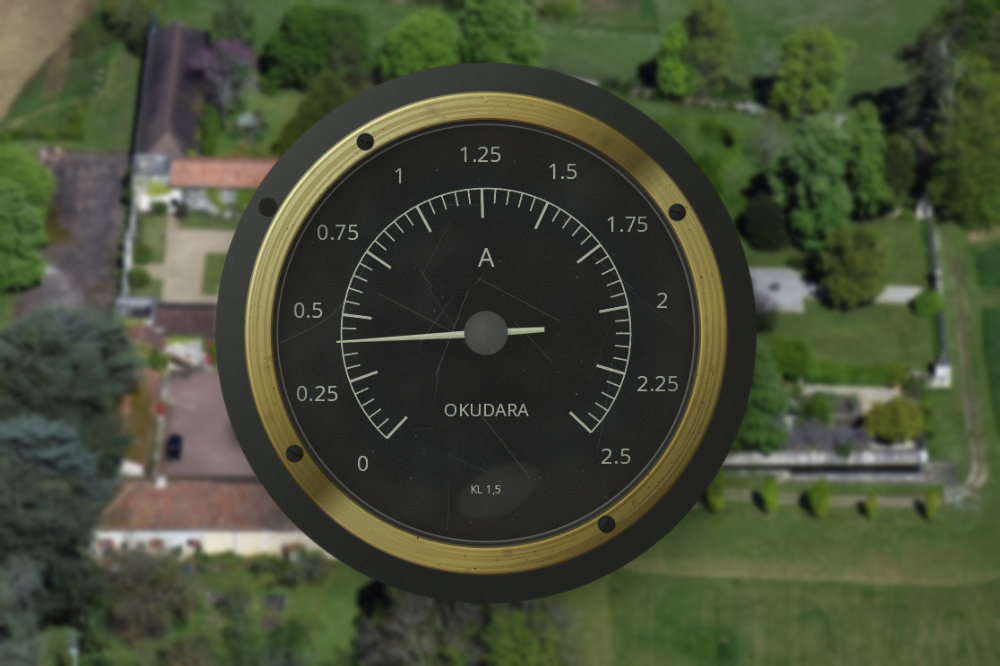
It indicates 0.4,A
